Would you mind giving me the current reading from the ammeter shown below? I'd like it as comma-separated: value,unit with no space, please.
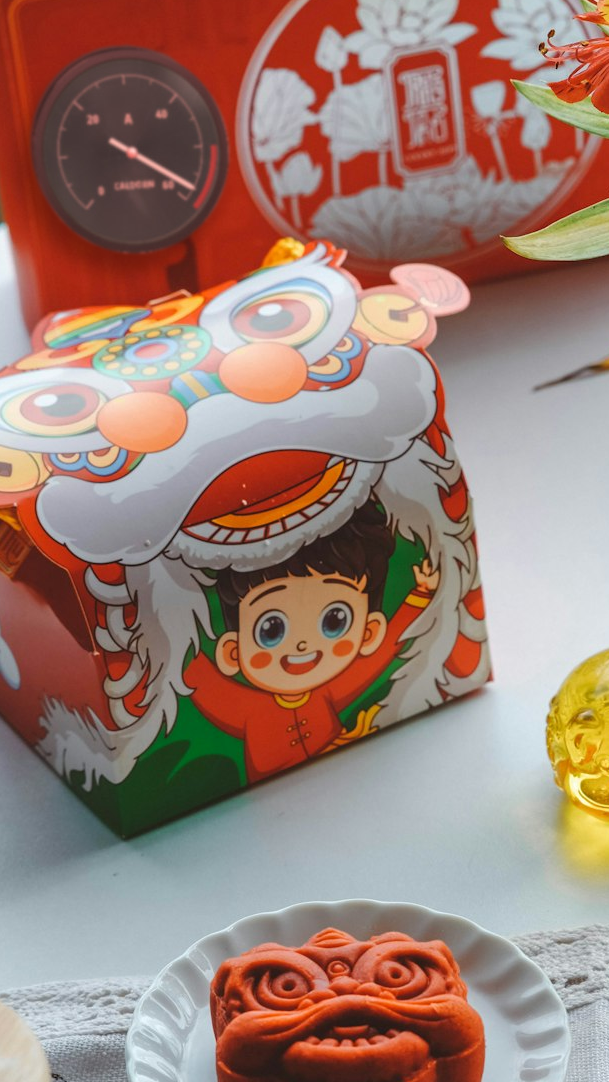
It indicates 57.5,A
